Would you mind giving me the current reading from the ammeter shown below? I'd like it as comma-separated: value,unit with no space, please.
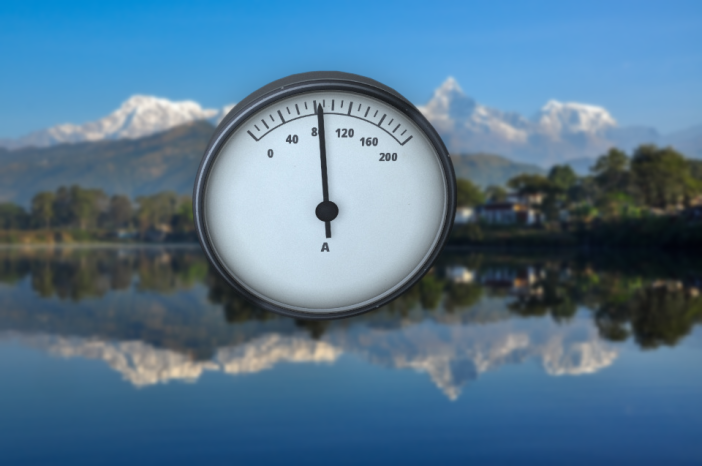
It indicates 85,A
